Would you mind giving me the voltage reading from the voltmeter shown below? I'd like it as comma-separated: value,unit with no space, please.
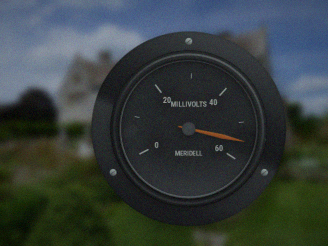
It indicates 55,mV
